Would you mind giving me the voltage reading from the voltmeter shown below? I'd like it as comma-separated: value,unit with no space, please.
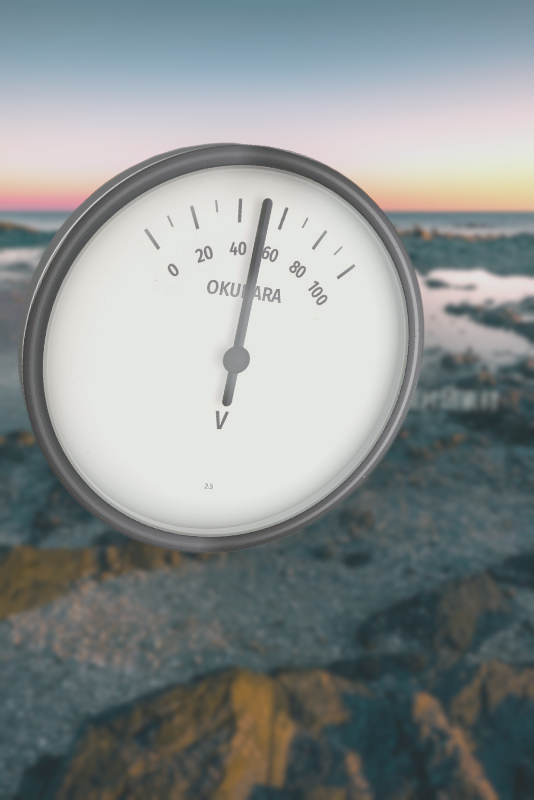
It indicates 50,V
